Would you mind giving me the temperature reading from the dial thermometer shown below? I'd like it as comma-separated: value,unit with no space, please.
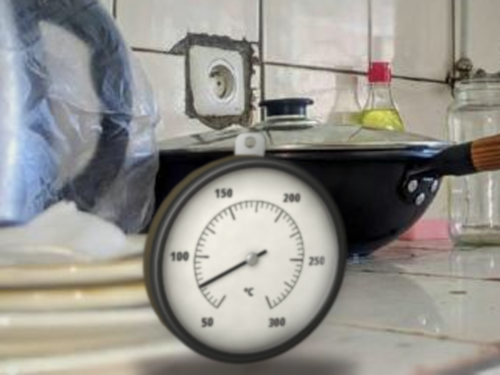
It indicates 75,°C
